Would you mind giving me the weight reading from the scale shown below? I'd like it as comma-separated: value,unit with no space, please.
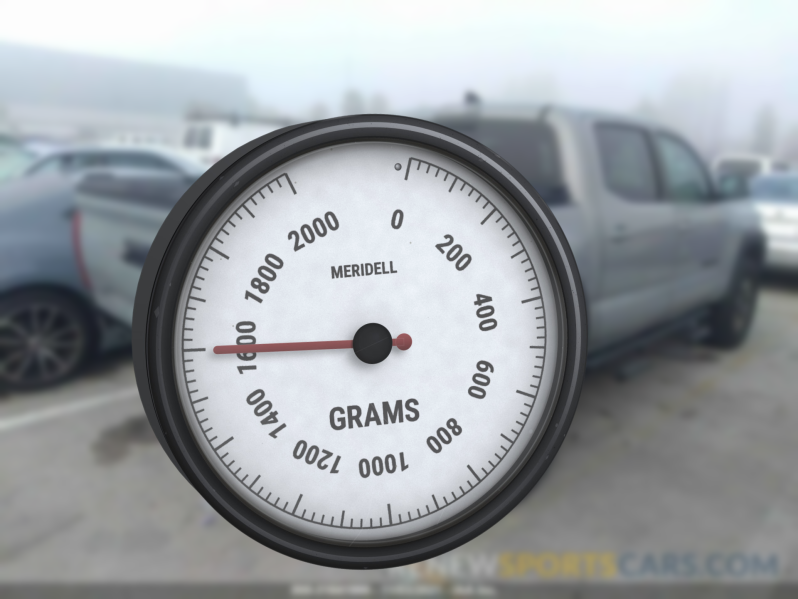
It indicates 1600,g
